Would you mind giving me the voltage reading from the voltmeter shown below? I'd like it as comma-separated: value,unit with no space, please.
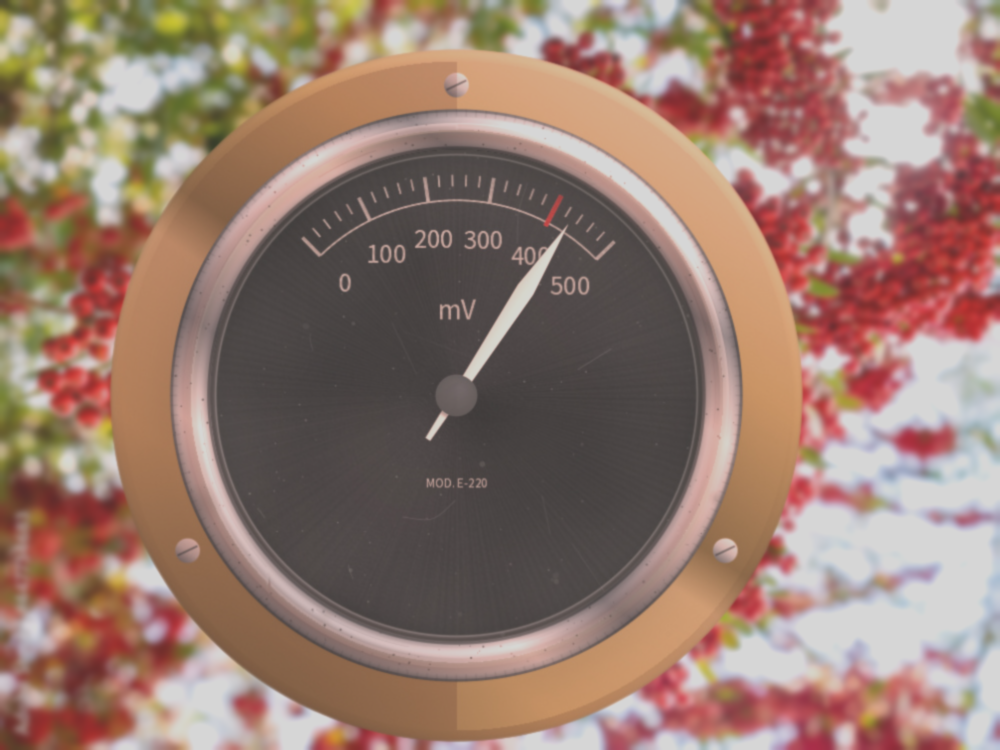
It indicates 430,mV
